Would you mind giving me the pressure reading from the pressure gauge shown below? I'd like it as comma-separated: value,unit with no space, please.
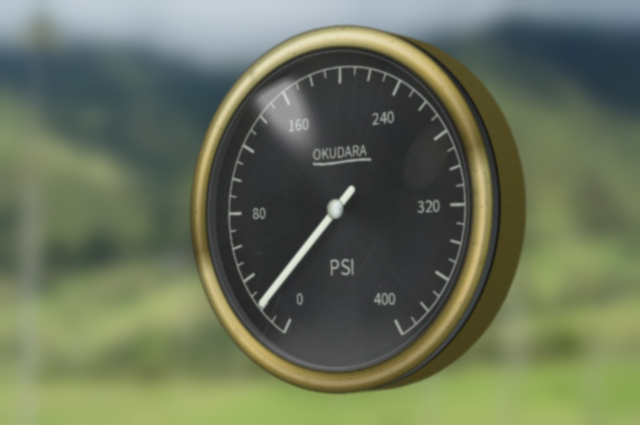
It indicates 20,psi
